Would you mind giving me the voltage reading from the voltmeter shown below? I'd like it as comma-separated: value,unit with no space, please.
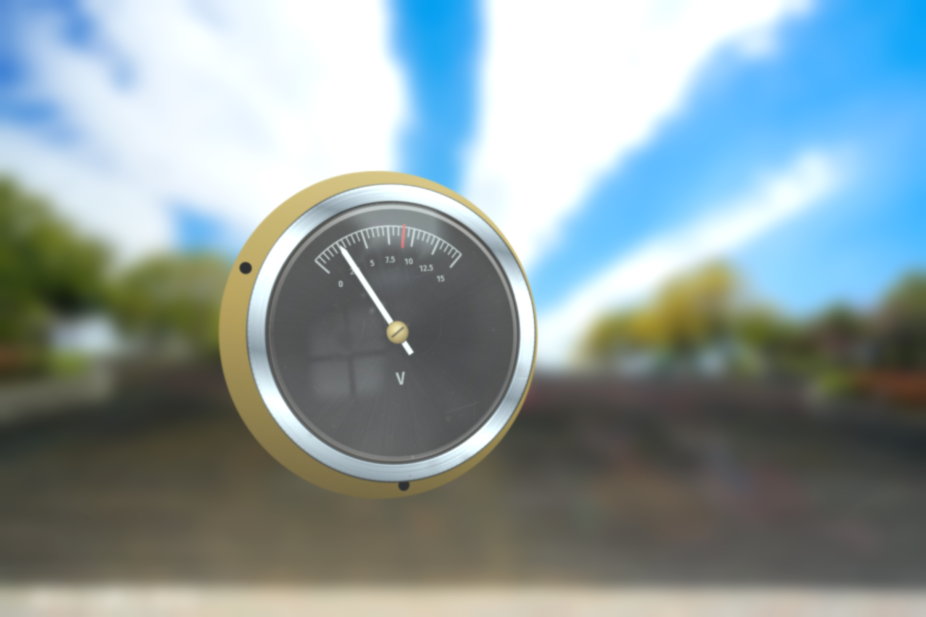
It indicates 2.5,V
